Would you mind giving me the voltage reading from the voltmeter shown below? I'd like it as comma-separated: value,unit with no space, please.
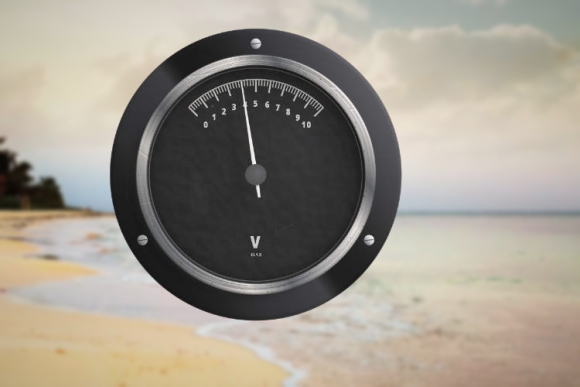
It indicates 4,V
